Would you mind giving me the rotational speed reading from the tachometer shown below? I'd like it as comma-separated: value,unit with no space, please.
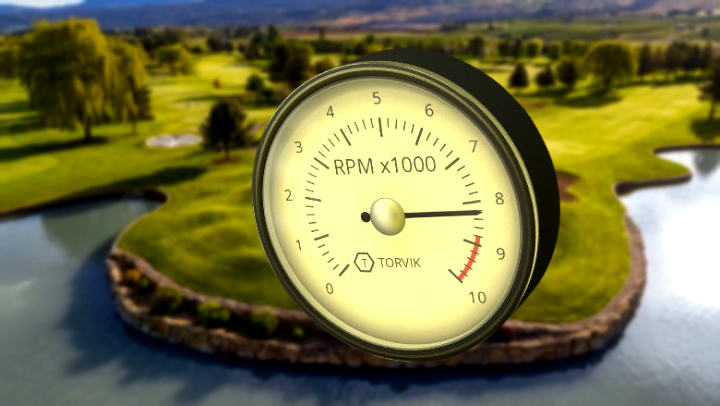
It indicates 8200,rpm
